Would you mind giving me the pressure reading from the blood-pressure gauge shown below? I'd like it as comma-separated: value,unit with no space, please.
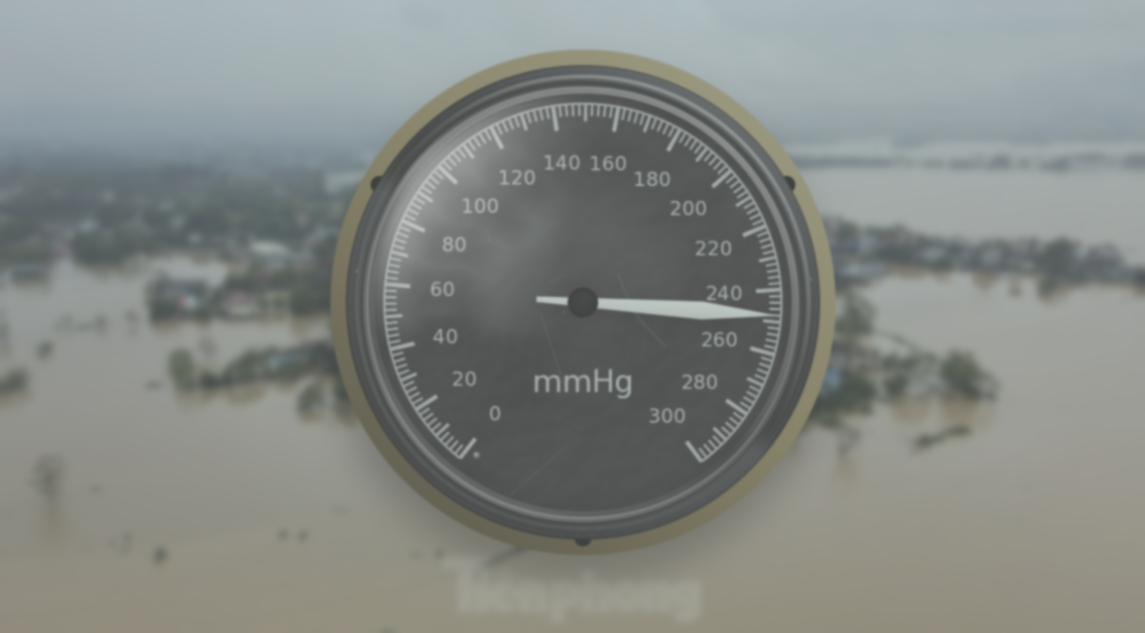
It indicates 248,mmHg
